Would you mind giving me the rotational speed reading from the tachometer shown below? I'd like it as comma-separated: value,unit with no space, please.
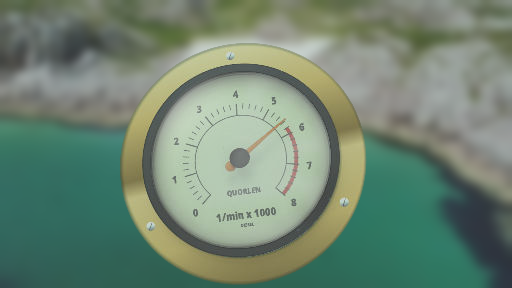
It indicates 5600,rpm
